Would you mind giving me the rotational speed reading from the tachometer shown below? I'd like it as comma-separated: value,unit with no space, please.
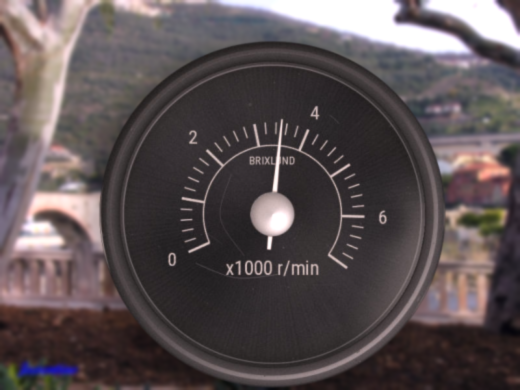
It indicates 3500,rpm
